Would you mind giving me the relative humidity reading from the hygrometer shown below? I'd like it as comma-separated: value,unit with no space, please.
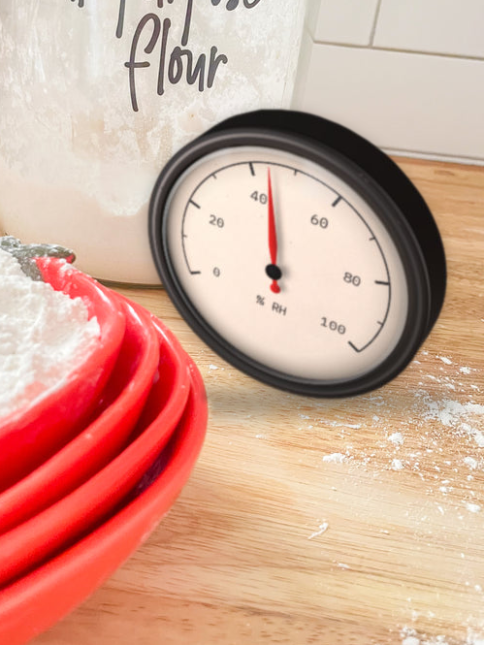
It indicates 45,%
